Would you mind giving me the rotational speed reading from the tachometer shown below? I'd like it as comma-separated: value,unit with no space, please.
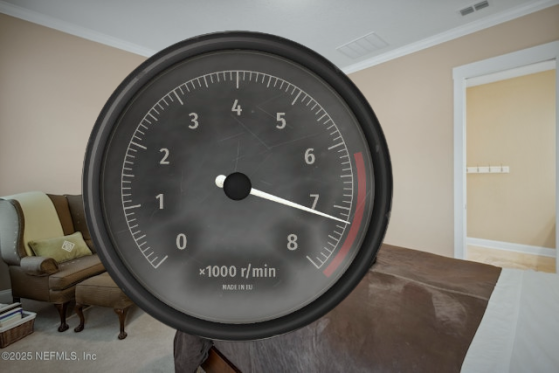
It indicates 7200,rpm
